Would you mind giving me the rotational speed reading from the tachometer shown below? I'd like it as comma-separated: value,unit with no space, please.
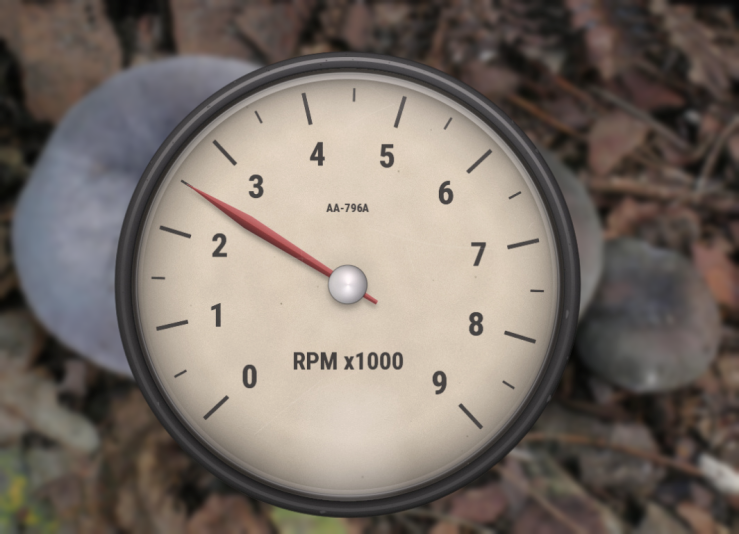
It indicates 2500,rpm
